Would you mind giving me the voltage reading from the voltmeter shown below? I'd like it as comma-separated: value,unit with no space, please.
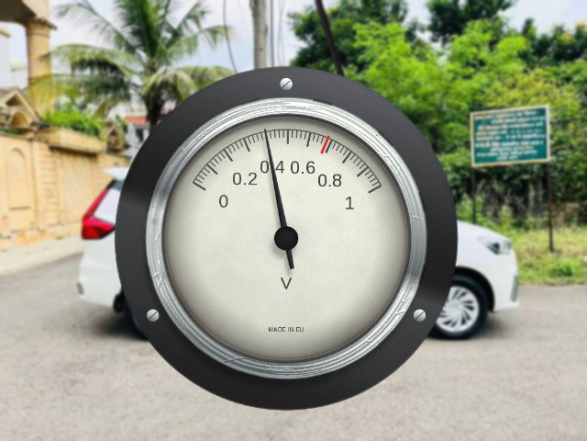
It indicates 0.4,V
